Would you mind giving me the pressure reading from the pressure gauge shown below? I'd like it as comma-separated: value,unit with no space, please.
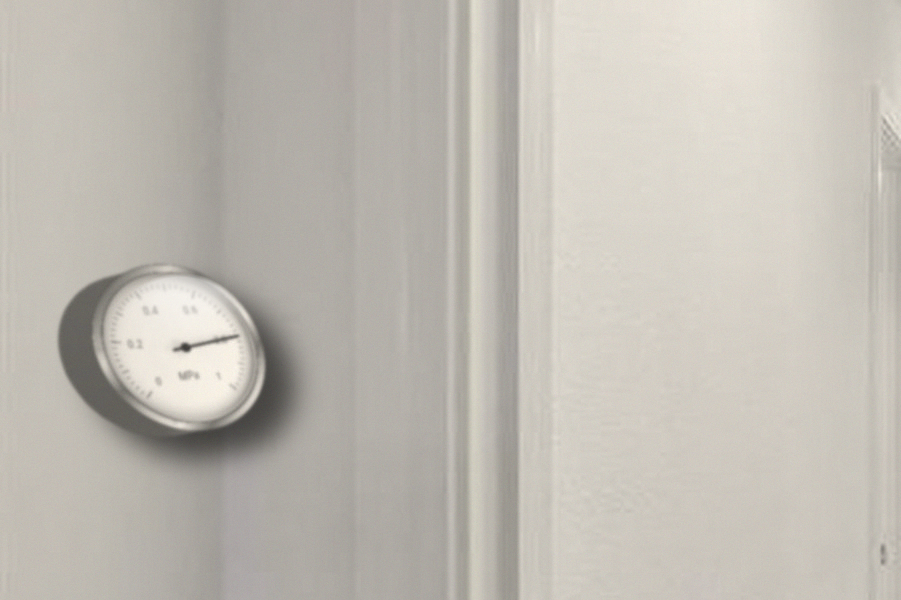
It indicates 0.8,MPa
